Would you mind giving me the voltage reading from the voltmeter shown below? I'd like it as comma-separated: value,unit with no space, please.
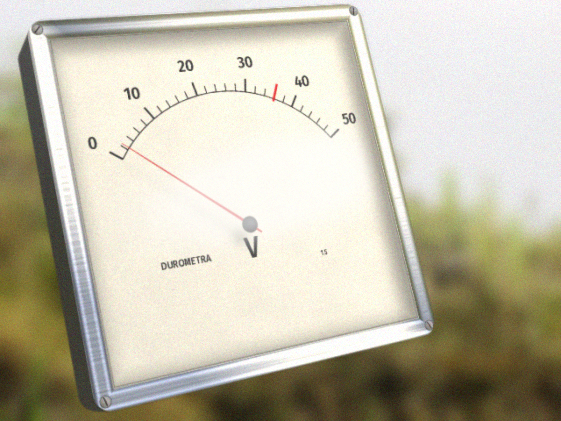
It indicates 2,V
